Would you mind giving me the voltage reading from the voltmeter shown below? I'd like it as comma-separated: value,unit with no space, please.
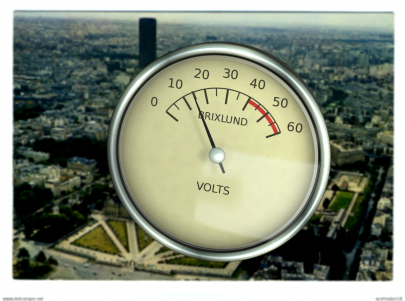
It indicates 15,V
